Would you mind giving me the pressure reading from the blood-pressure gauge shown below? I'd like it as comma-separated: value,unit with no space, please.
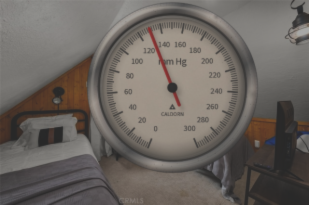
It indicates 130,mmHg
